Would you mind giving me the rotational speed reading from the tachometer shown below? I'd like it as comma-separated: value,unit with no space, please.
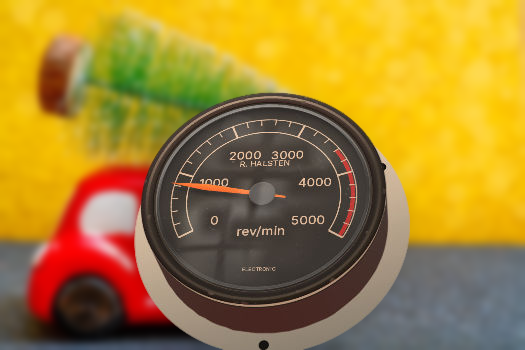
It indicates 800,rpm
